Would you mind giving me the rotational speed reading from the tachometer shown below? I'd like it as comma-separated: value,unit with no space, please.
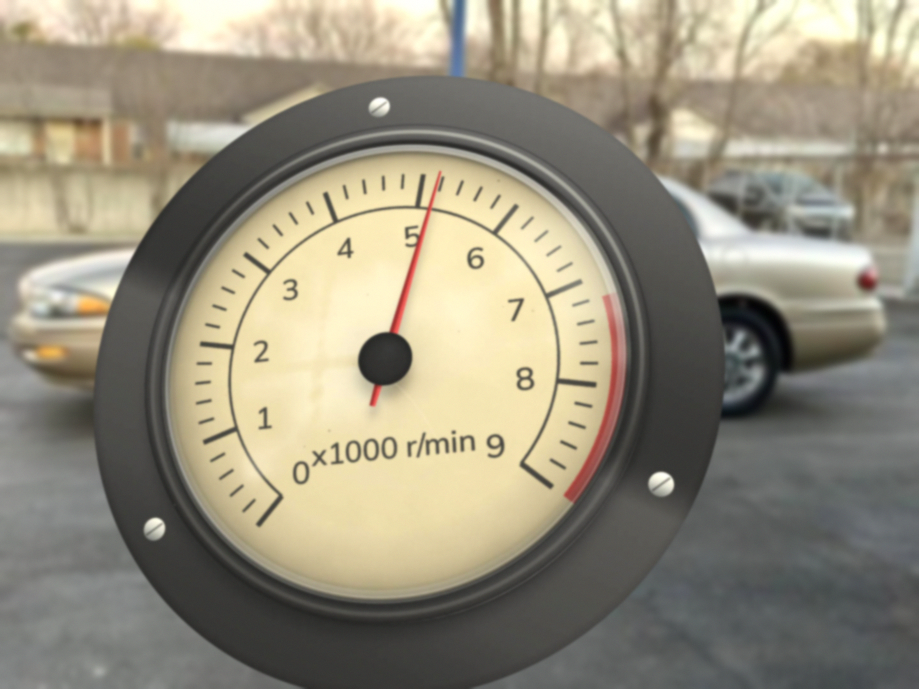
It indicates 5200,rpm
